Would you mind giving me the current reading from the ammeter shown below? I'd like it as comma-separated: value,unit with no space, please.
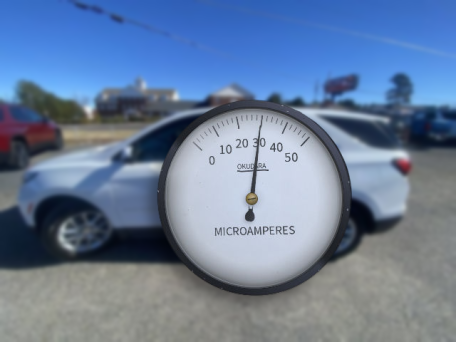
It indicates 30,µA
